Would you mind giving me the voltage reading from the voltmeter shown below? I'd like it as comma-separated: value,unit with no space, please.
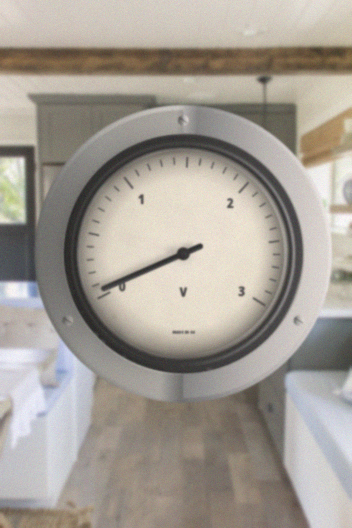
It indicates 0.05,V
